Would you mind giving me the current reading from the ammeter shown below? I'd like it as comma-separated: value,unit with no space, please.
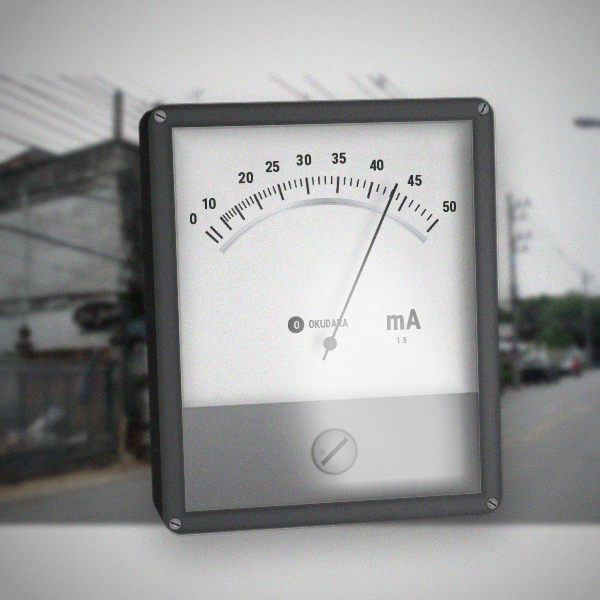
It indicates 43,mA
